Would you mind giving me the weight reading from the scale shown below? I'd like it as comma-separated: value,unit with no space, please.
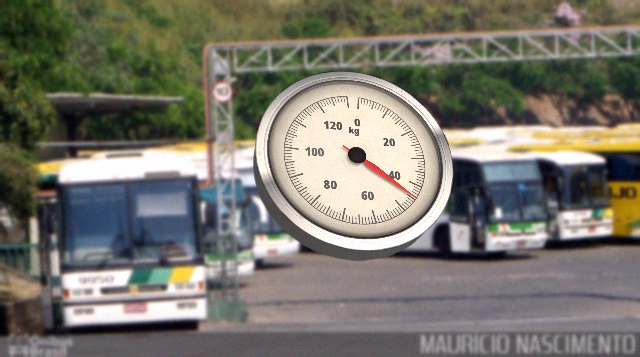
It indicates 45,kg
